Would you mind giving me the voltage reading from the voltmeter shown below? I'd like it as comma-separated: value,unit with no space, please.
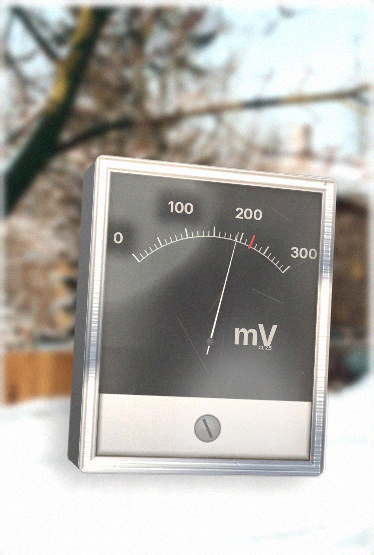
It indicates 190,mV
